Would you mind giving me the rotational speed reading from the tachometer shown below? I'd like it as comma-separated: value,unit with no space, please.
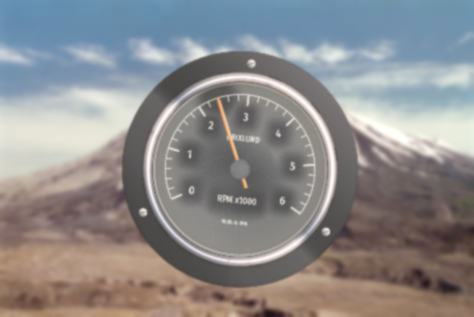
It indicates 2400,rpm
